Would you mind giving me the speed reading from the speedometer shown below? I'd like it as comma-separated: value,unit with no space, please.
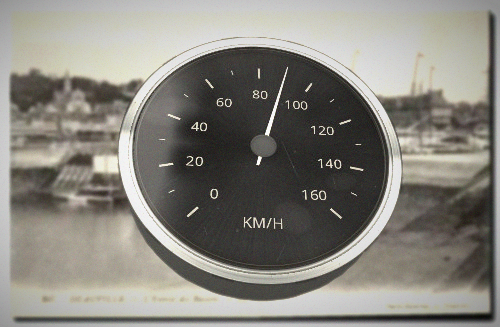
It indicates 90,km/h
